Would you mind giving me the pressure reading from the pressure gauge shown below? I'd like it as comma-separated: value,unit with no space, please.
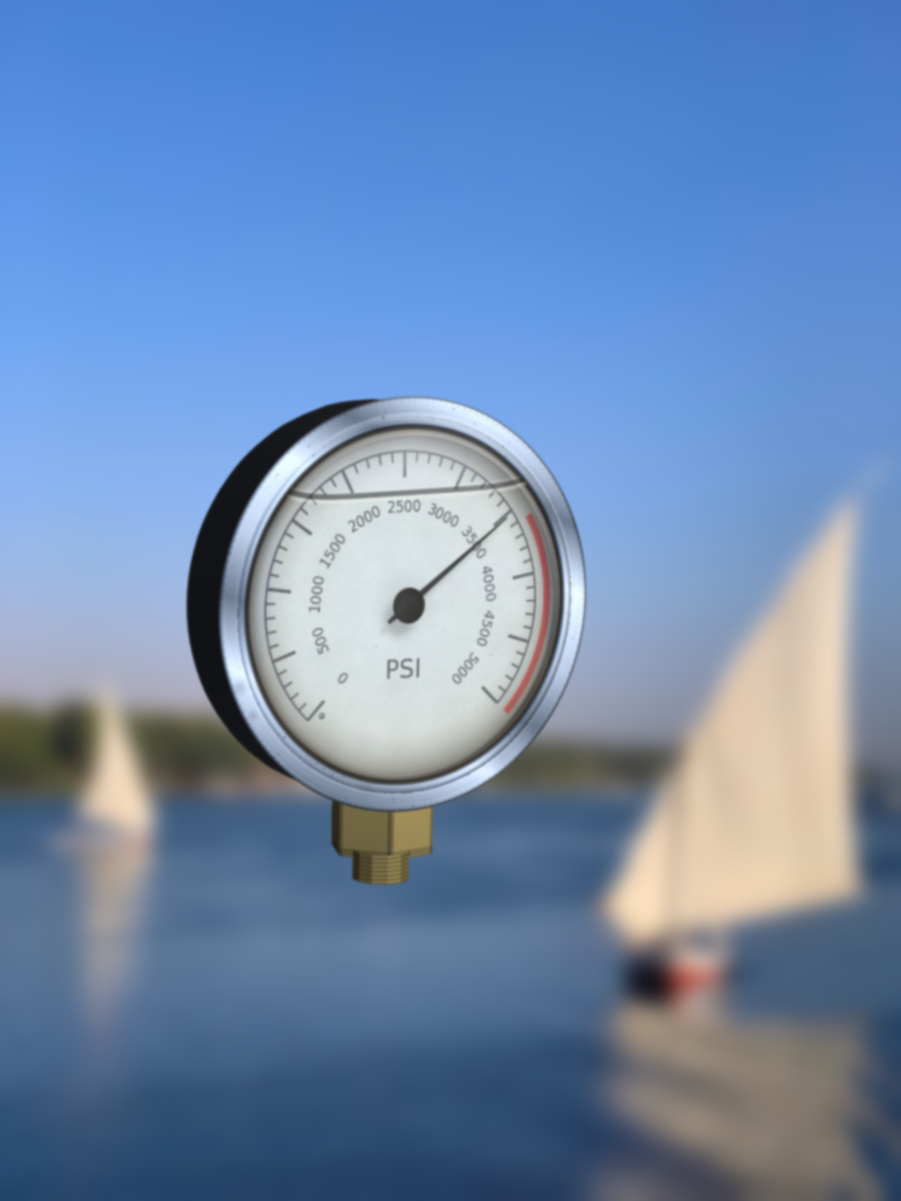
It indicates 3500,psi
